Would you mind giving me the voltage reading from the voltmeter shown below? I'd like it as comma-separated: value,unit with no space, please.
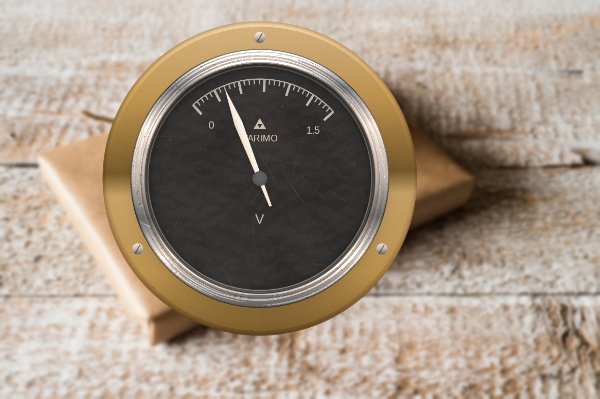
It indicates 0.35,V
